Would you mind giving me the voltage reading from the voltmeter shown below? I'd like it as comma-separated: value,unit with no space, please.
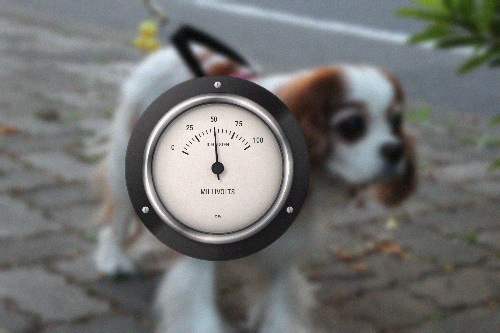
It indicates 50,mV
